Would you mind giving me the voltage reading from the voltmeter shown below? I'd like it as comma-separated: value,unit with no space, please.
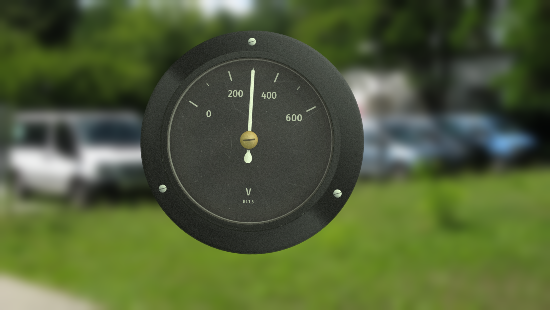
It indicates 300,V
